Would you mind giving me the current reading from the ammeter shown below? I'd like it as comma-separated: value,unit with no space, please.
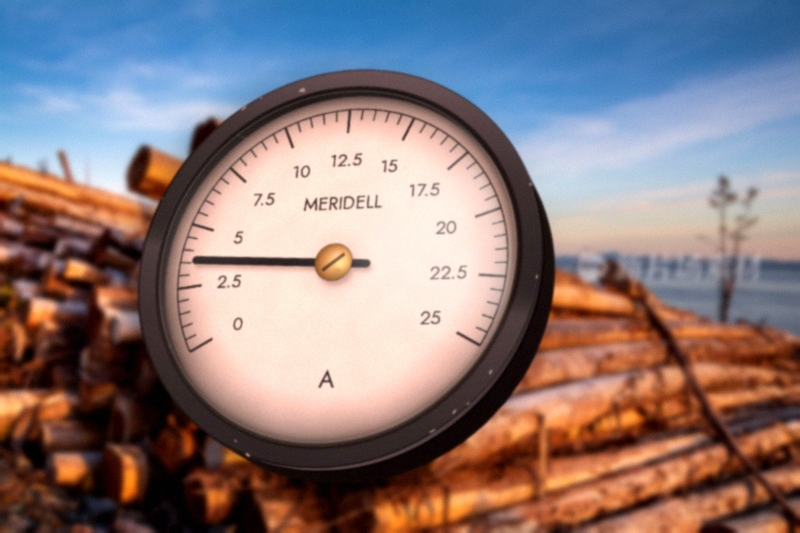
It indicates 3.5,A
